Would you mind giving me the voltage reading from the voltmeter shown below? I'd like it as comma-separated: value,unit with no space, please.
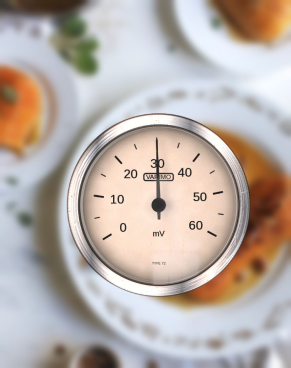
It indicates 30,mV
